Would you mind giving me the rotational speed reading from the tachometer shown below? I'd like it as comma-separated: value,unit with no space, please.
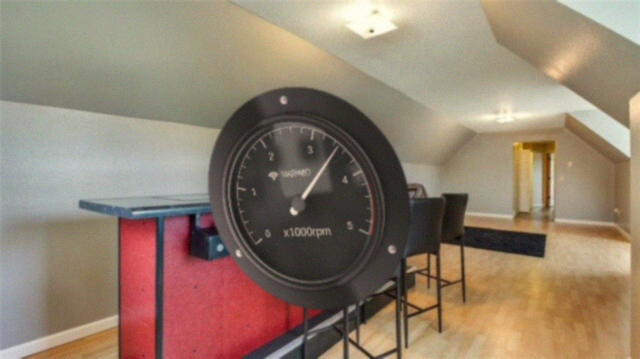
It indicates 3500,rpm
